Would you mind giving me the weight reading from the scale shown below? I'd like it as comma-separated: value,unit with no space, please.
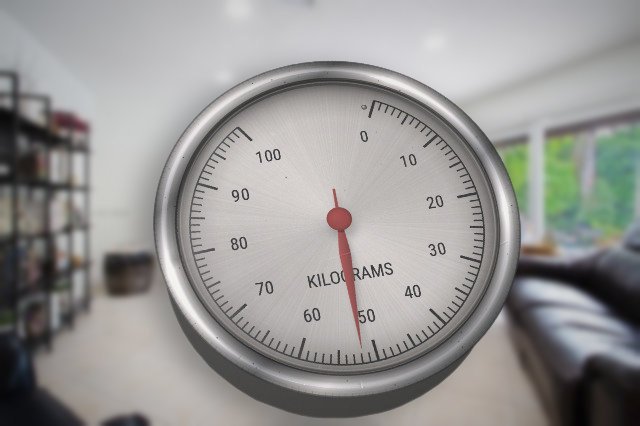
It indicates 52,kg
